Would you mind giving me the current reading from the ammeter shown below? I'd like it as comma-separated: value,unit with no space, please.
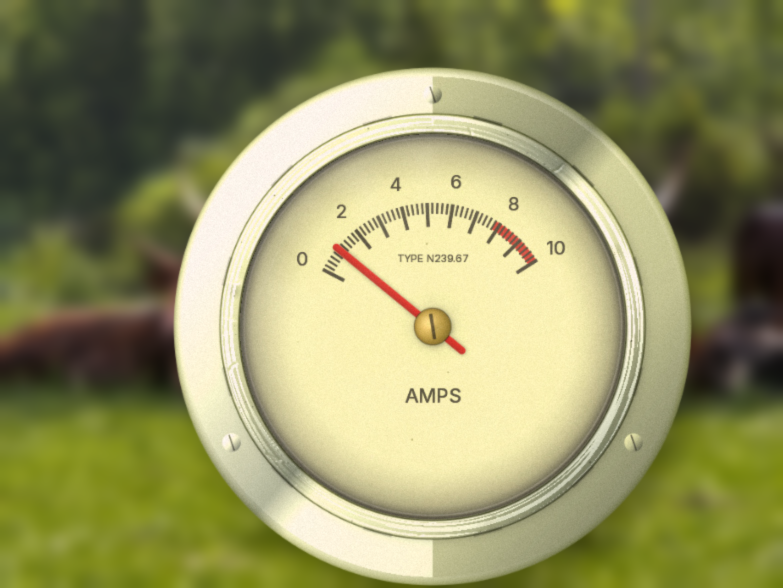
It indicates 1,A
